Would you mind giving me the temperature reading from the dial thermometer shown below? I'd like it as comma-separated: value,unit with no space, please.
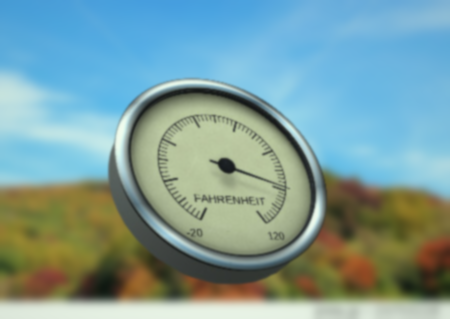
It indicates 100,°F
